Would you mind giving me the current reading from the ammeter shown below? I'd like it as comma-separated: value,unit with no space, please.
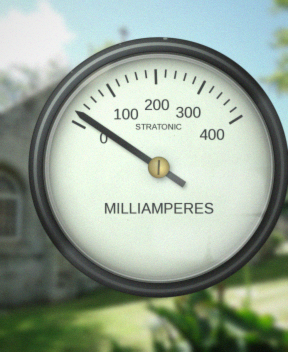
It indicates 20,mA
